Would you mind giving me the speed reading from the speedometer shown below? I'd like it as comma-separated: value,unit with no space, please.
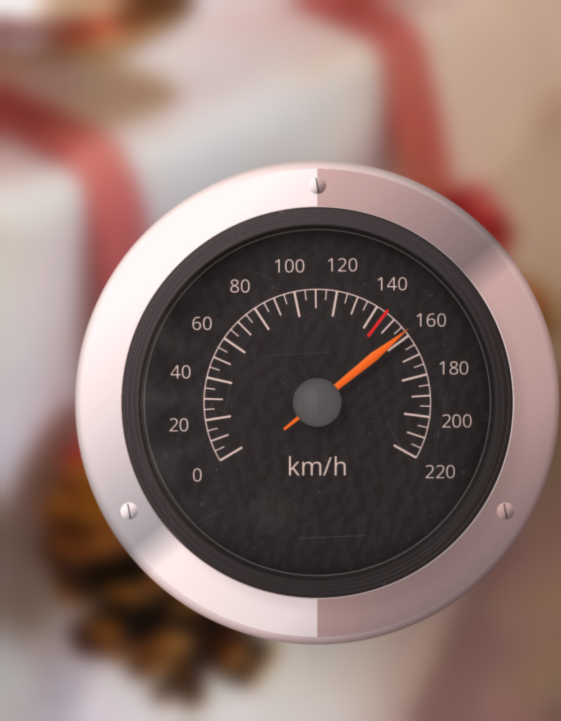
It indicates 157.5,km/h
